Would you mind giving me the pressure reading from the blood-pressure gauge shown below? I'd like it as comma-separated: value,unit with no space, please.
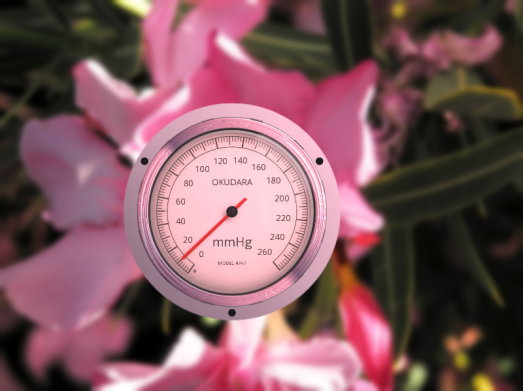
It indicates 10,mmHg
